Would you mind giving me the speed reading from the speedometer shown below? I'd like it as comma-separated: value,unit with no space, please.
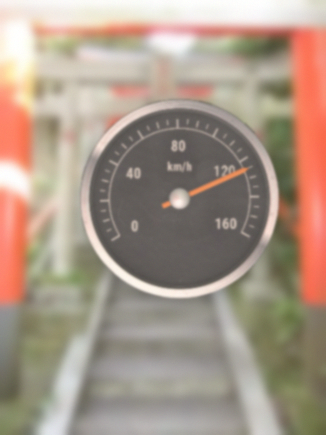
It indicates 125,km/h
